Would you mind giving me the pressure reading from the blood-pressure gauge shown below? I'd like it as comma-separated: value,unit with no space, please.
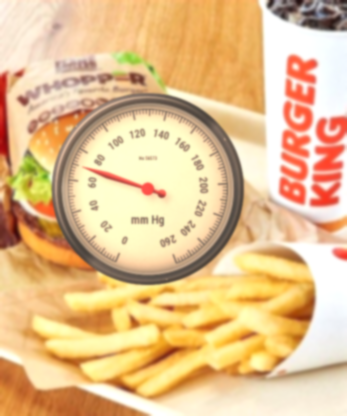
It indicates 70,mmHg
